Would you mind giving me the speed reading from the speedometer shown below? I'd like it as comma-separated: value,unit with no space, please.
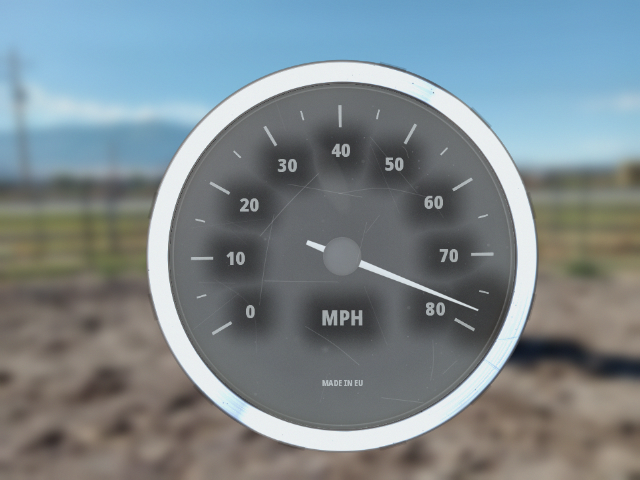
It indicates 77.5,mph
